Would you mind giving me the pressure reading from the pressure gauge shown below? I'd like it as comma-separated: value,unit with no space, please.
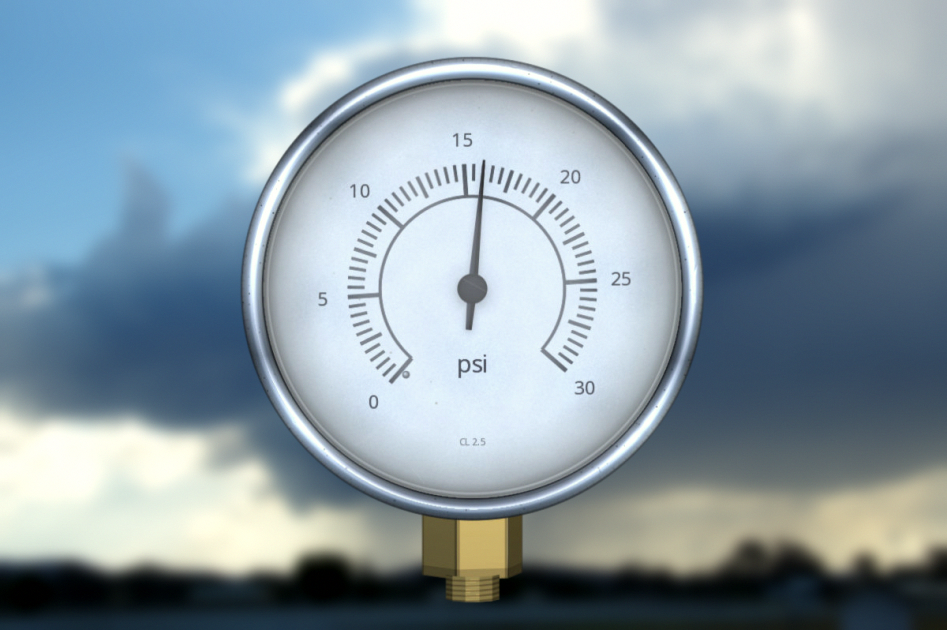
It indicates 16,psi
